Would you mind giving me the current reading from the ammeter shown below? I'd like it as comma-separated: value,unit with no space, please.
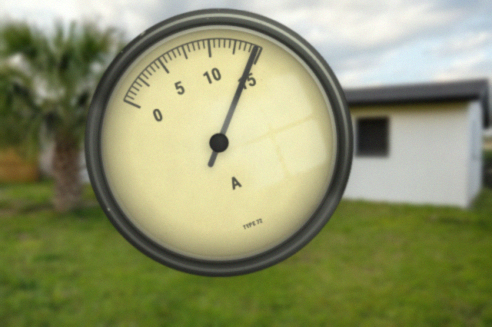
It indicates 14.5,A
